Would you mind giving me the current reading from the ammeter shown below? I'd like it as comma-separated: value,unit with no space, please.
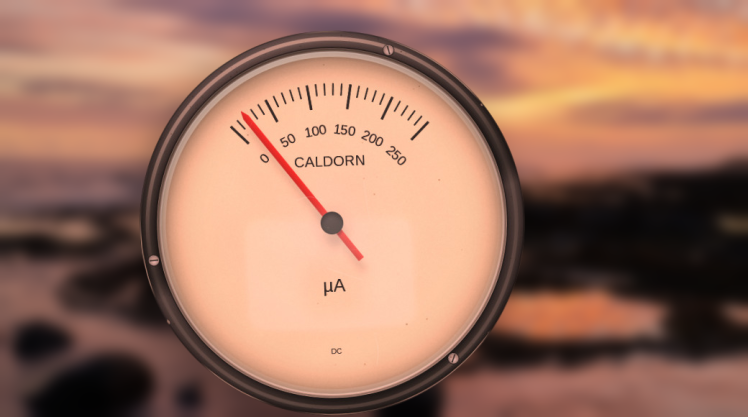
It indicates 20,µA
